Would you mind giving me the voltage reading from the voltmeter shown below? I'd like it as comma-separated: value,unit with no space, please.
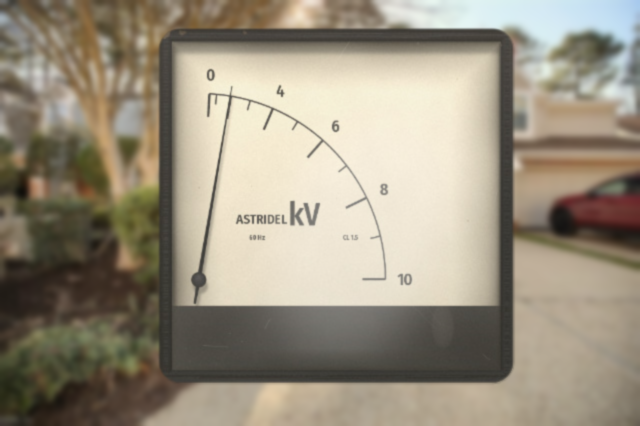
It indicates 2,kV
